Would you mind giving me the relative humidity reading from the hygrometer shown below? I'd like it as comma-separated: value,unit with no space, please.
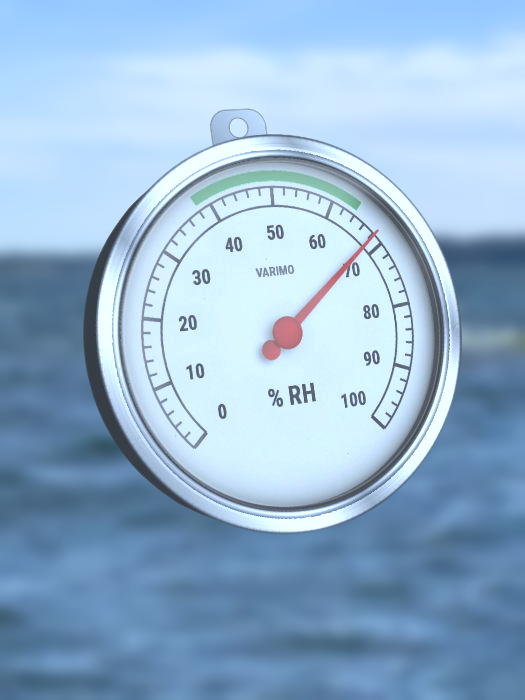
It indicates 68,%
